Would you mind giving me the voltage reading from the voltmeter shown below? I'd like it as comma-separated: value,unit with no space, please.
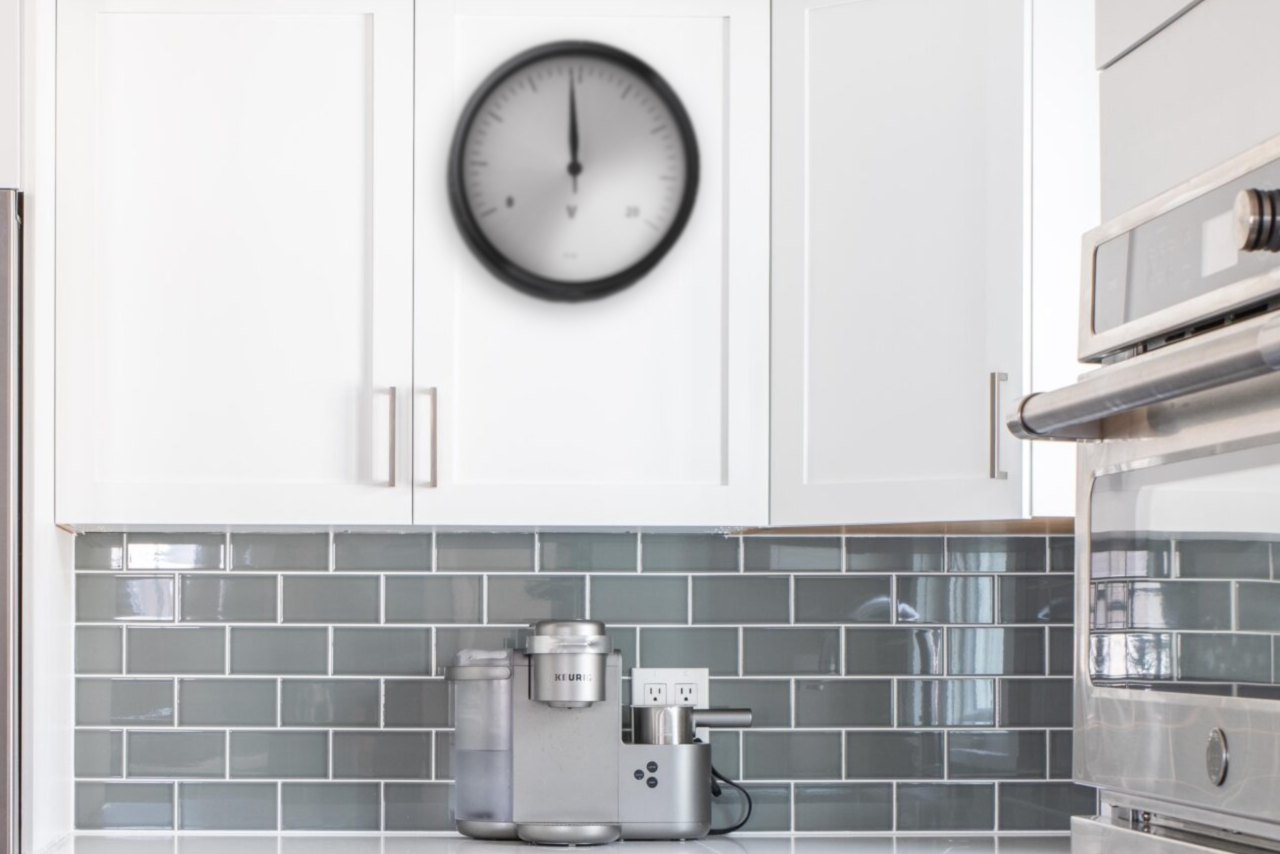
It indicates 9.5,V
